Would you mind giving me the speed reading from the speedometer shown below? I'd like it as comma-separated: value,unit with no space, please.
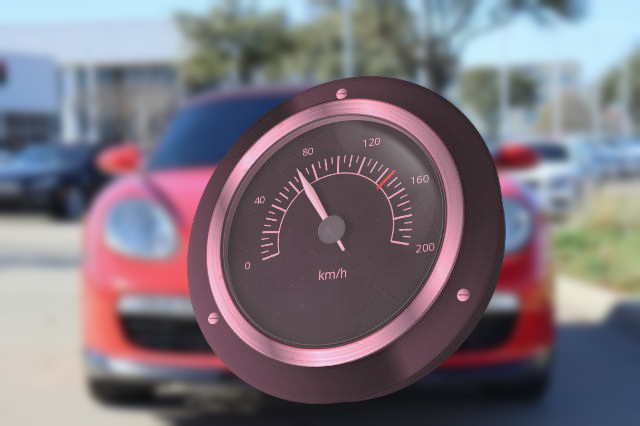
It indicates 70,km/h
